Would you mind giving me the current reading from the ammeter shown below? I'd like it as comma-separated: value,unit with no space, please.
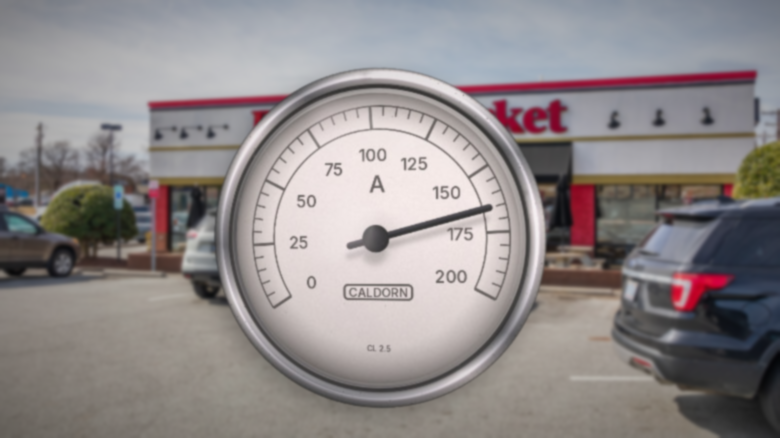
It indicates 165,A
